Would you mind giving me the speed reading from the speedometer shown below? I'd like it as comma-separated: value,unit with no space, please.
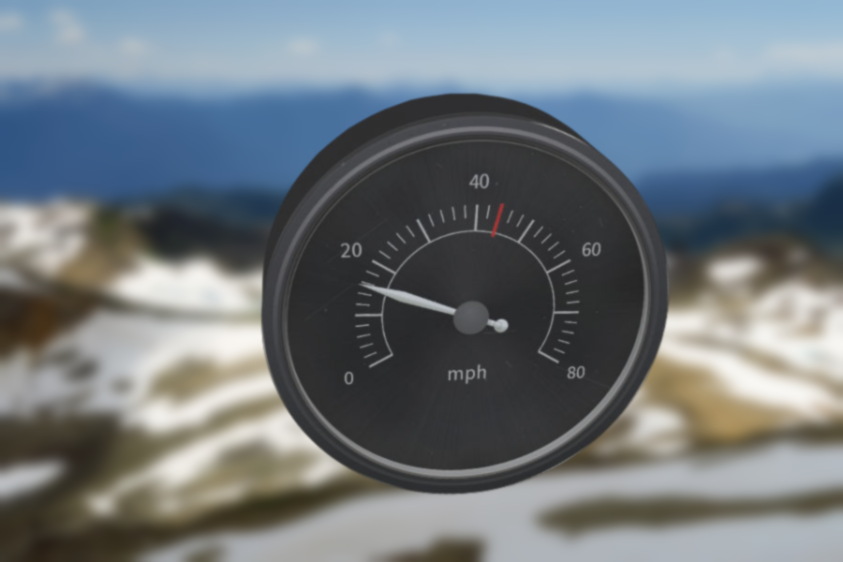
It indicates 16,mph
